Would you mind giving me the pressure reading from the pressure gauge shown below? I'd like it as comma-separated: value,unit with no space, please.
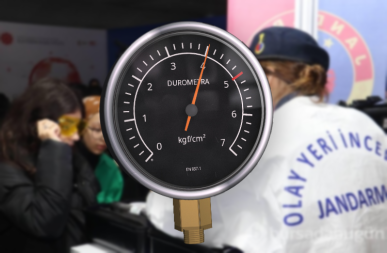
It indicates 4,kg/cm²
